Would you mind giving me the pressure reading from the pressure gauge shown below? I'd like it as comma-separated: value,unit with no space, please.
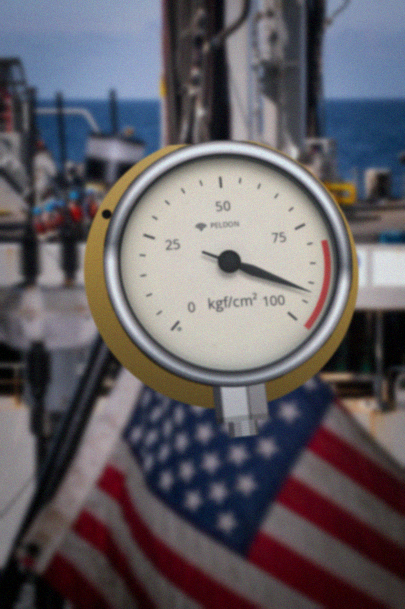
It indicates 92.5,kg/cm²
